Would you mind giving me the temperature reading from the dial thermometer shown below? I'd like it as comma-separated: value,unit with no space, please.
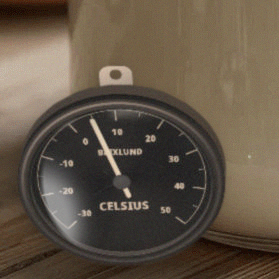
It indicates 5,°C
